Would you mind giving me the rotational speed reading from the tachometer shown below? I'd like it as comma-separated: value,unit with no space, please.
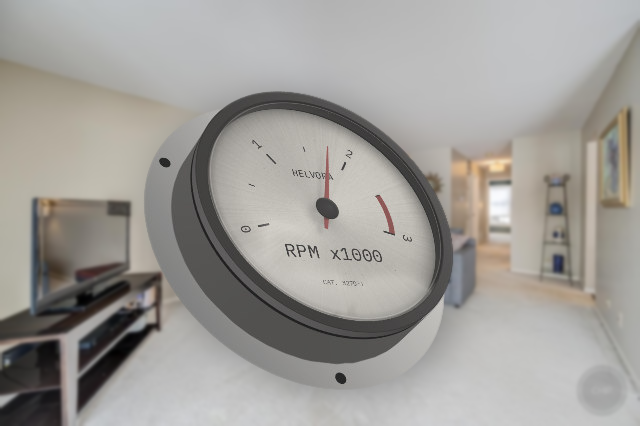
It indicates 1750,rpm
